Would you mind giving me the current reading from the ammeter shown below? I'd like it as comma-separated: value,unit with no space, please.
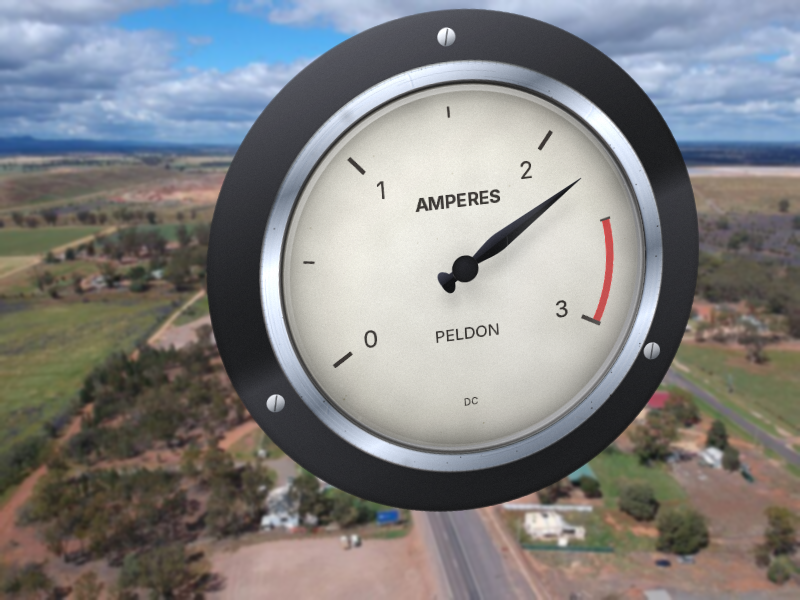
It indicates 2.25,A
